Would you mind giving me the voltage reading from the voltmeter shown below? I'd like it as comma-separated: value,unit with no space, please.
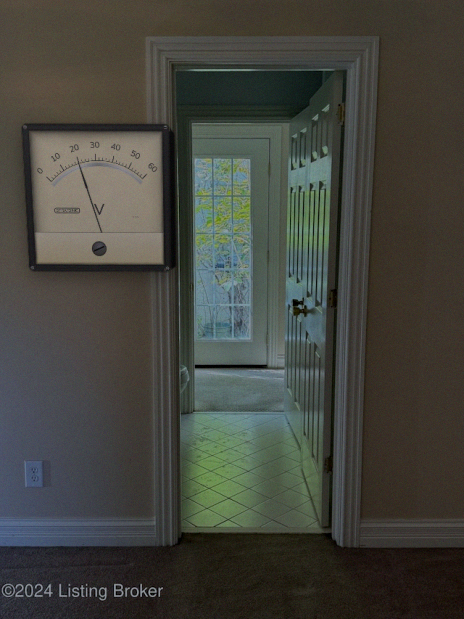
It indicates 20,V
